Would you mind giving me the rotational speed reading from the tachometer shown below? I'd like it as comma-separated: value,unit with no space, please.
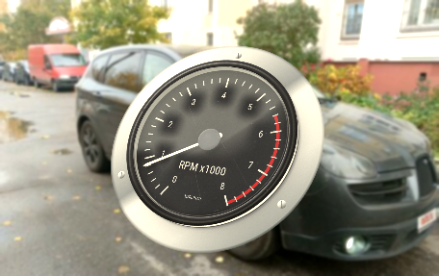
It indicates 800,rpm
